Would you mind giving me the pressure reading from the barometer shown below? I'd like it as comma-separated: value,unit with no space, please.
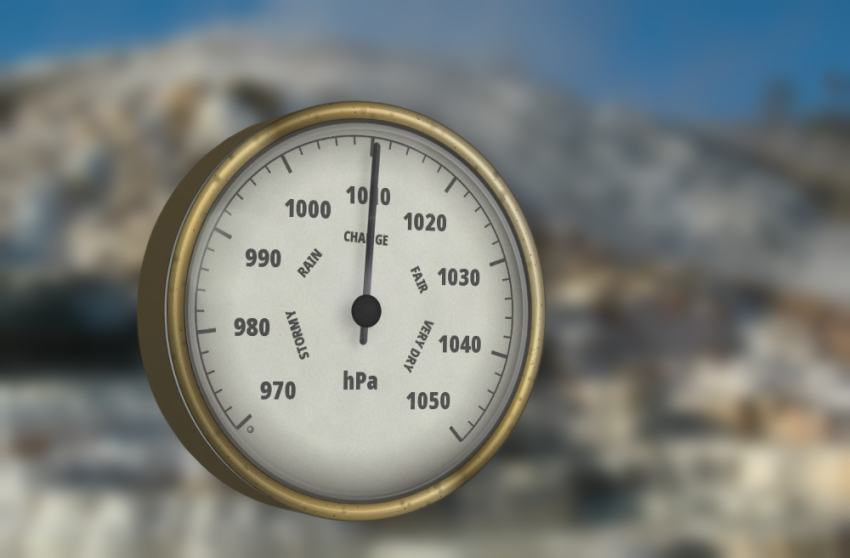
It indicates 1010,hPa
